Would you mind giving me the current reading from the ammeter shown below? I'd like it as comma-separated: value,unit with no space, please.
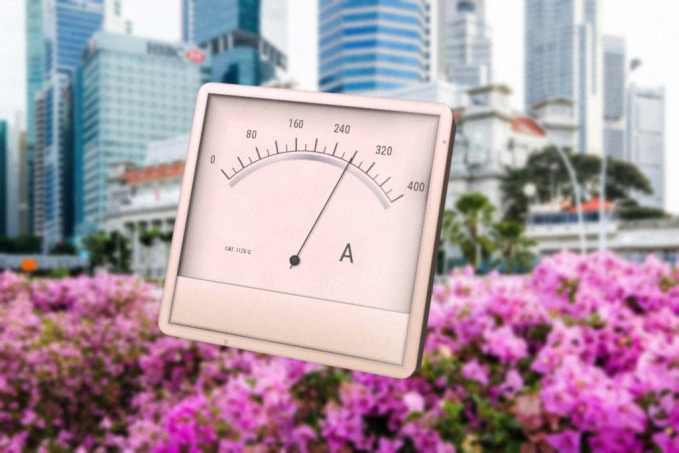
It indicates 280,A
